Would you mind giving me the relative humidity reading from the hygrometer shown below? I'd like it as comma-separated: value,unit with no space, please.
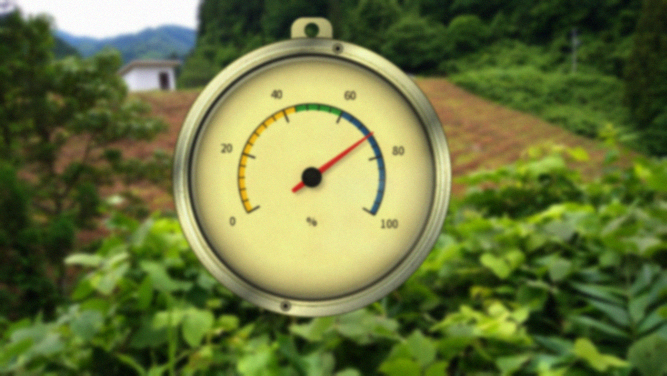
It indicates 72,%
